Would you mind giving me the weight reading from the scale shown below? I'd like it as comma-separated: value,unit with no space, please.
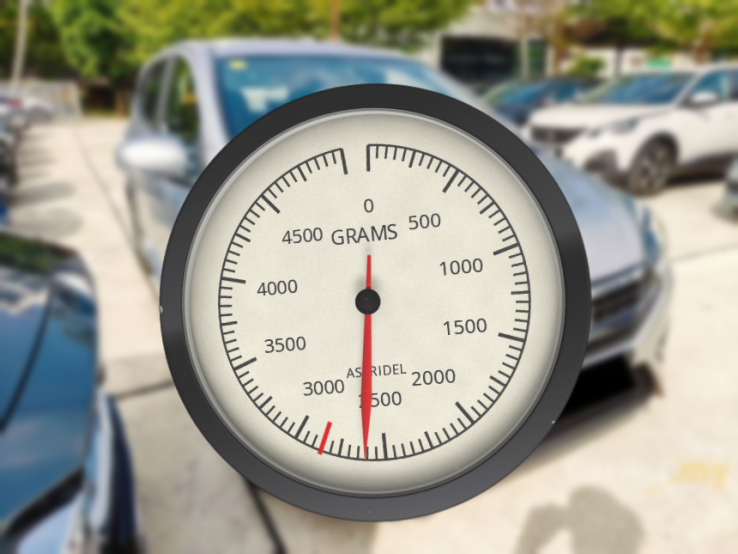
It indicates 2600,g
